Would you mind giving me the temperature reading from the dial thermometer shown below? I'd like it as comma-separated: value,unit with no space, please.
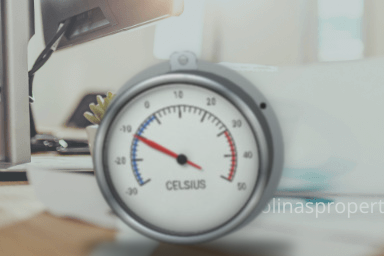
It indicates -10,°C
